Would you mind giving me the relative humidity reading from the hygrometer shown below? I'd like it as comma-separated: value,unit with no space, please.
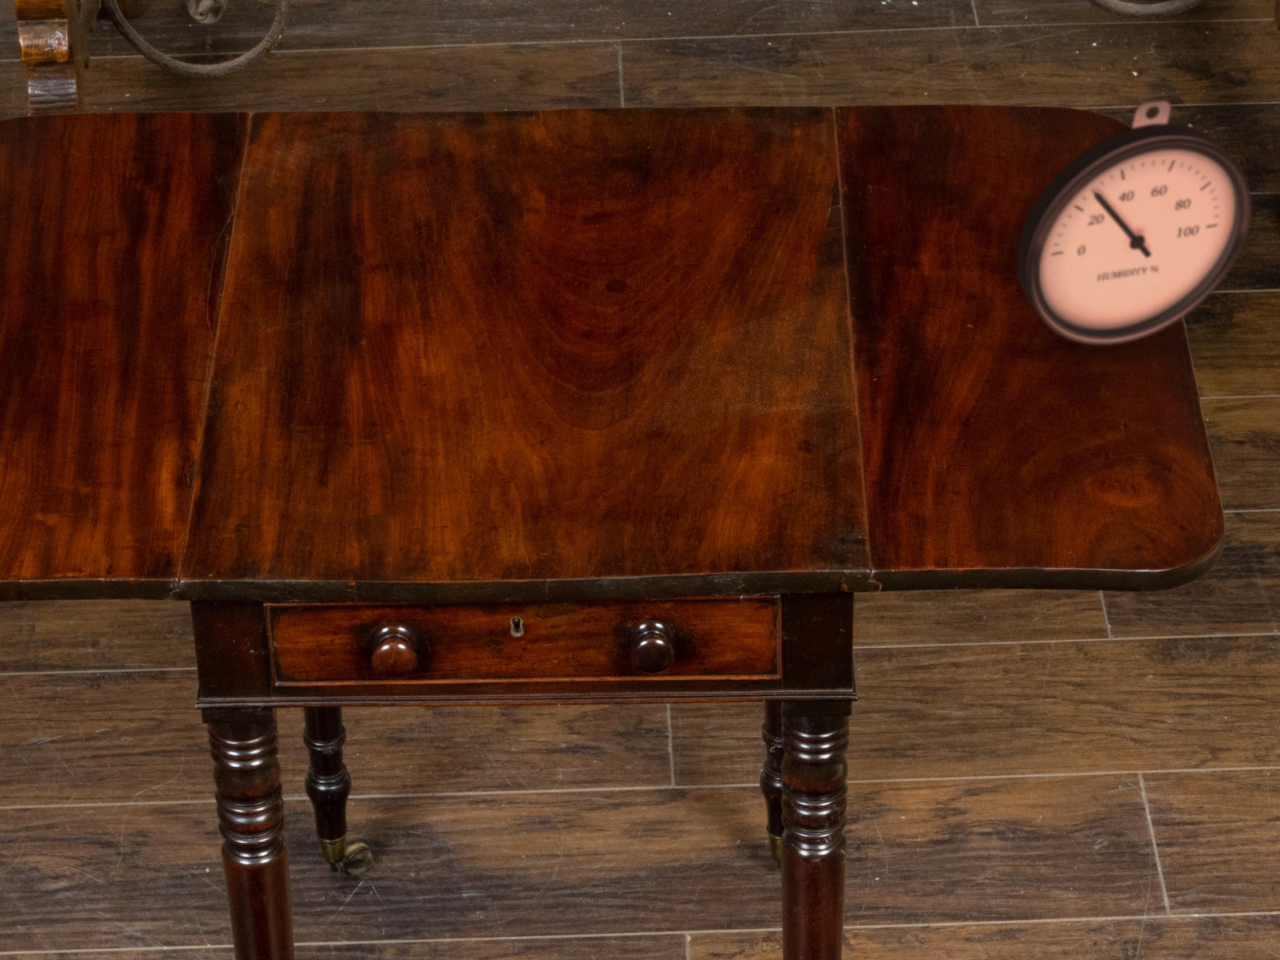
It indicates 28,%
